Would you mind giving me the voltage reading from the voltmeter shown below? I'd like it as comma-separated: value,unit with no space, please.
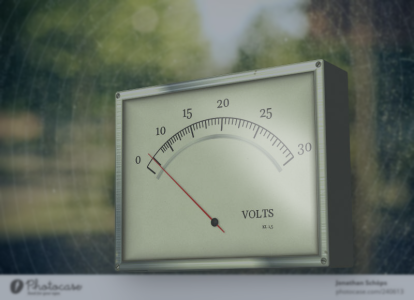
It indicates 5,V
